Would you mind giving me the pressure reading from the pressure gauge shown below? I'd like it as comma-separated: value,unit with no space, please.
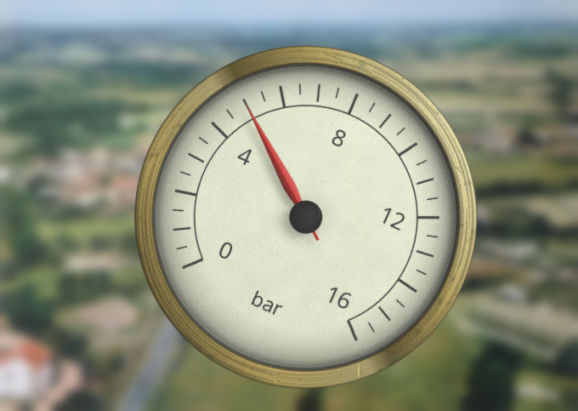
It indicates 5,bar
